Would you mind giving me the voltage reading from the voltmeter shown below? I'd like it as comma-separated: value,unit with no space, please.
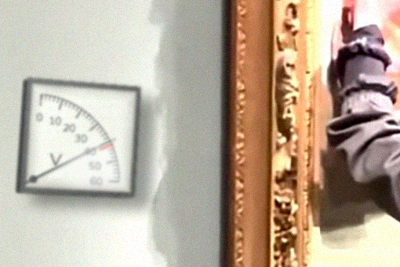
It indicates 40,V
